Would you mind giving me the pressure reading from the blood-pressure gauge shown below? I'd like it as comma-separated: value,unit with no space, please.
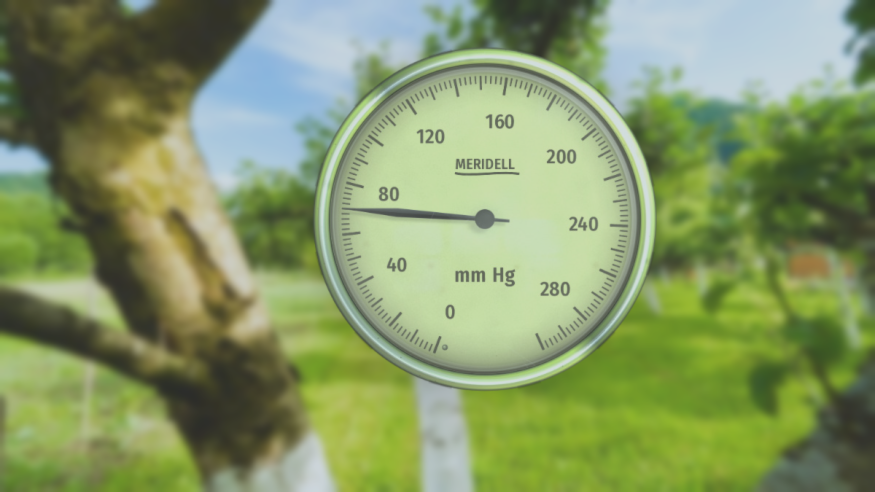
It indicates 70,mmHg
